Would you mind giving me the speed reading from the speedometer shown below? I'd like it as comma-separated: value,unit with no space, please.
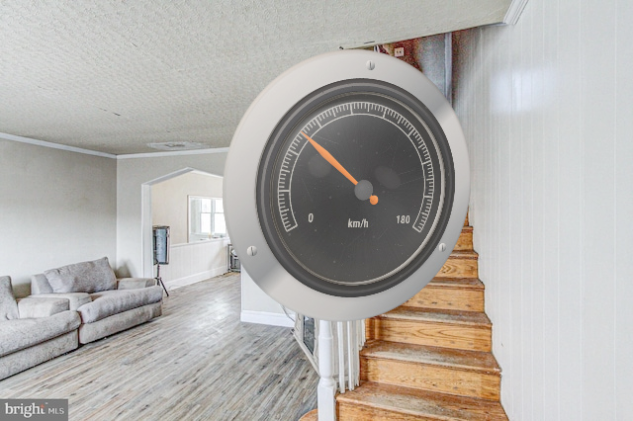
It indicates 50,km/h
